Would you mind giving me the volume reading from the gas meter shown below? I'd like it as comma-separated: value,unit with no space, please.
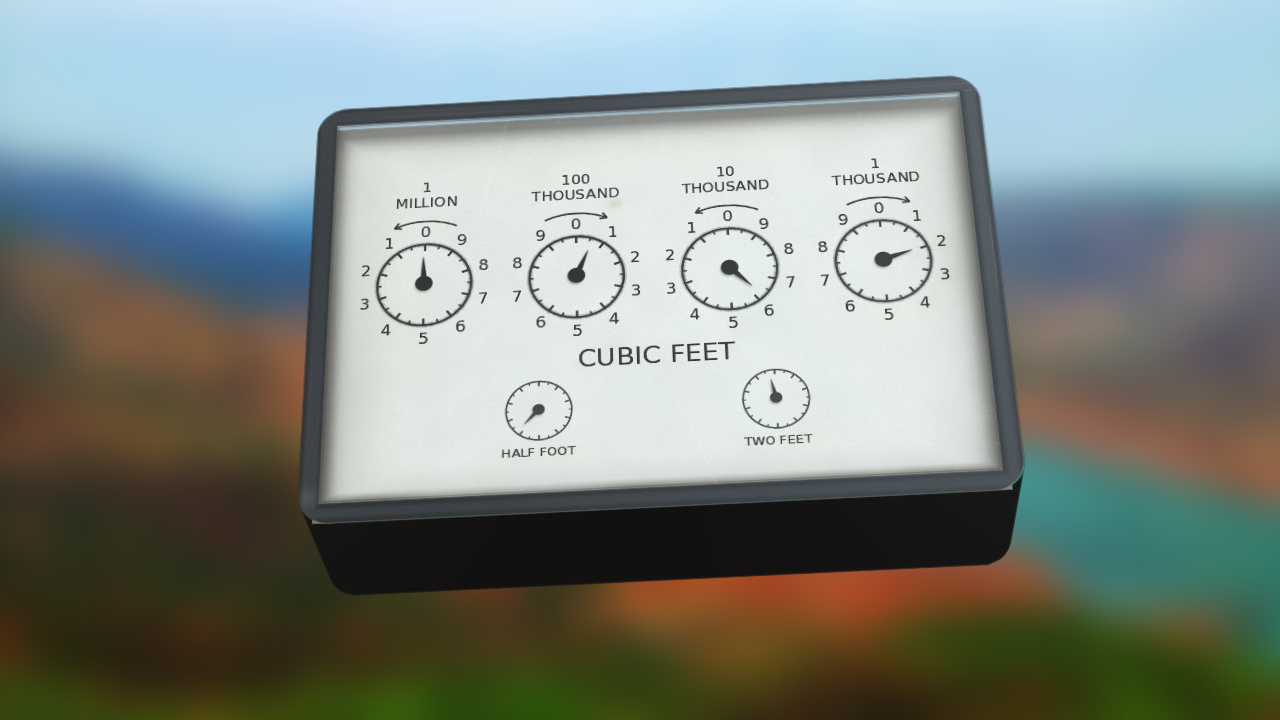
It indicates 6200,ft³
